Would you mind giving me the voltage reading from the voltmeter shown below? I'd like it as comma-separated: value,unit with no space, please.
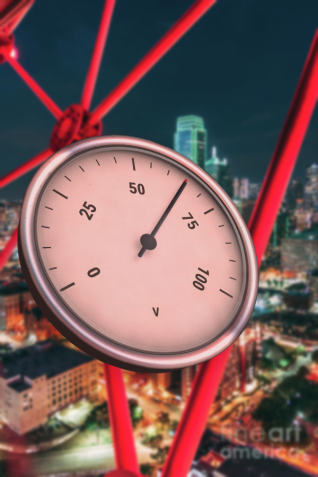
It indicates 65,V
